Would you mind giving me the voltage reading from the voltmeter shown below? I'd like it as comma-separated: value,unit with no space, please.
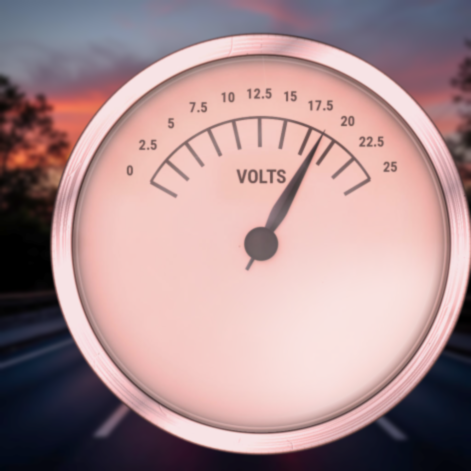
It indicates 18.75,V
